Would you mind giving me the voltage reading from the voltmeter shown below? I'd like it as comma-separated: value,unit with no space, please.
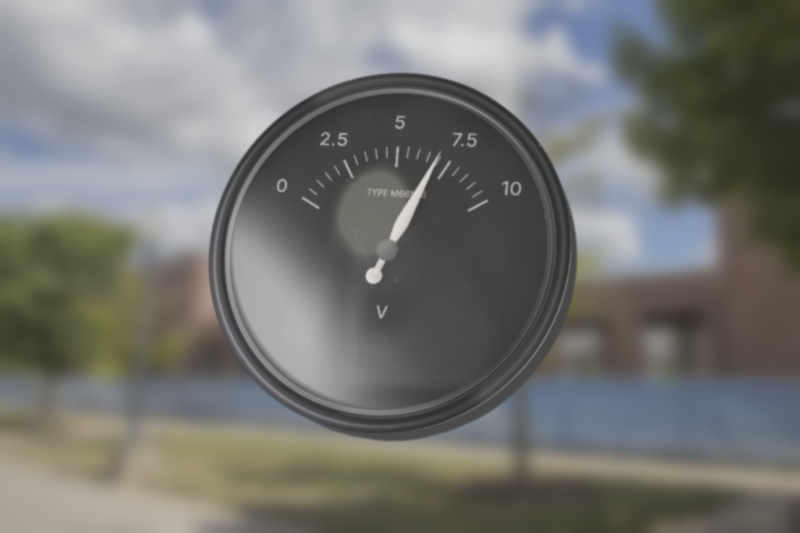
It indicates 7,V
